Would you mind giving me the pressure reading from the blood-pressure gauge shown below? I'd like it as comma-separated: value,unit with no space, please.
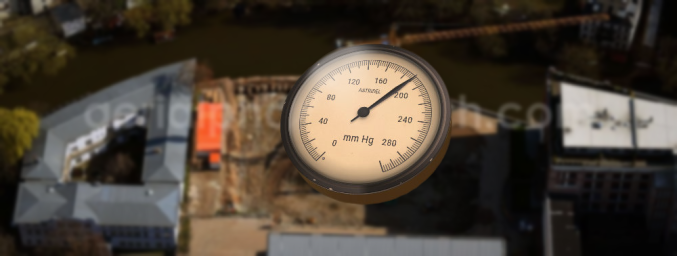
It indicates 190,mmHg
